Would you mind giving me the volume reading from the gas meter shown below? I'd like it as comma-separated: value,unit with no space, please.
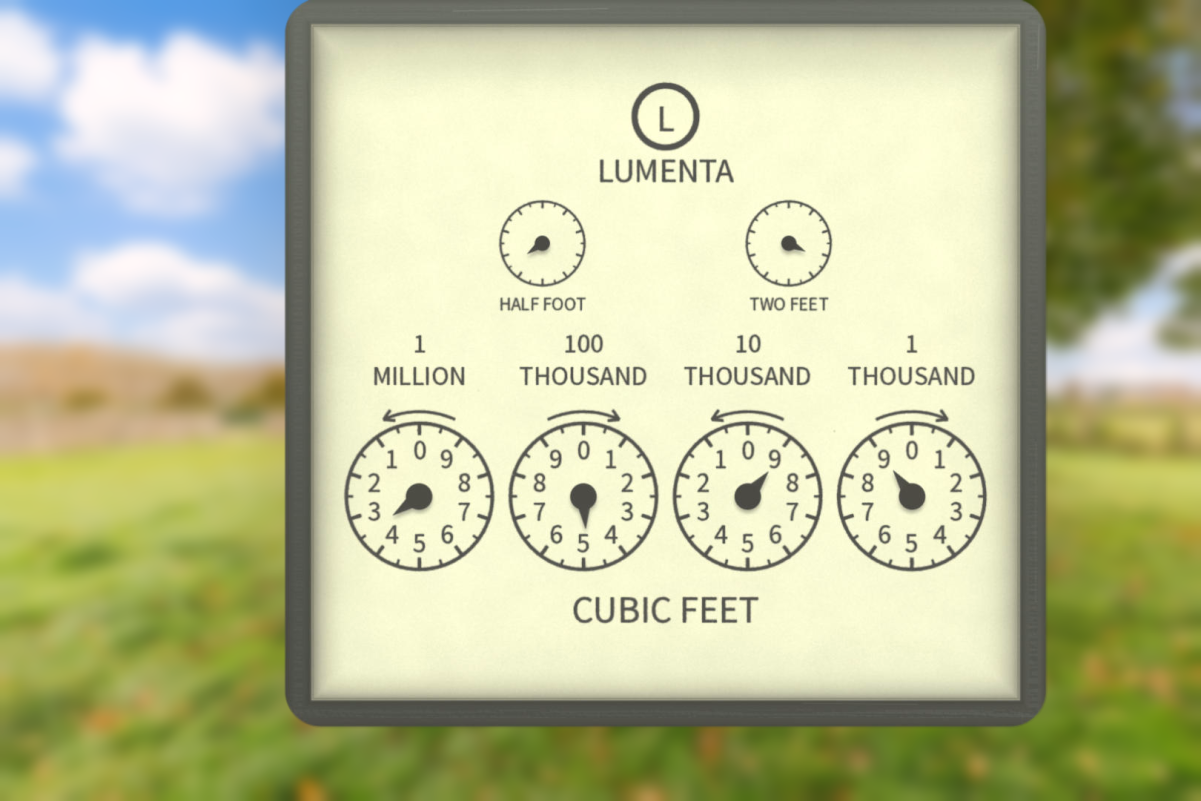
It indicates 348900,ft³
